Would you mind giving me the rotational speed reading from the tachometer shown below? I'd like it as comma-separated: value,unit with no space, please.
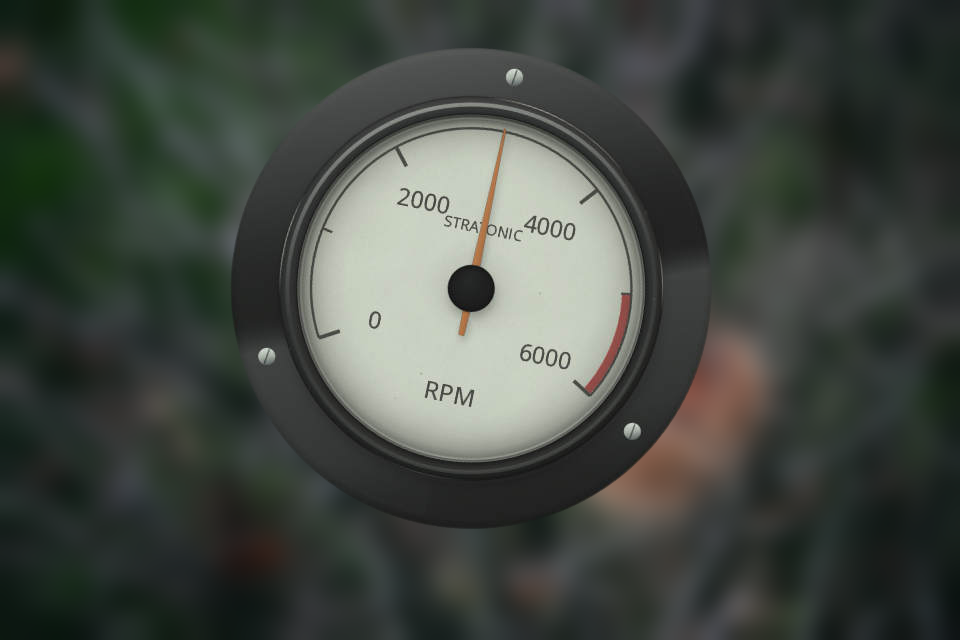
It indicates 3000,rpm
